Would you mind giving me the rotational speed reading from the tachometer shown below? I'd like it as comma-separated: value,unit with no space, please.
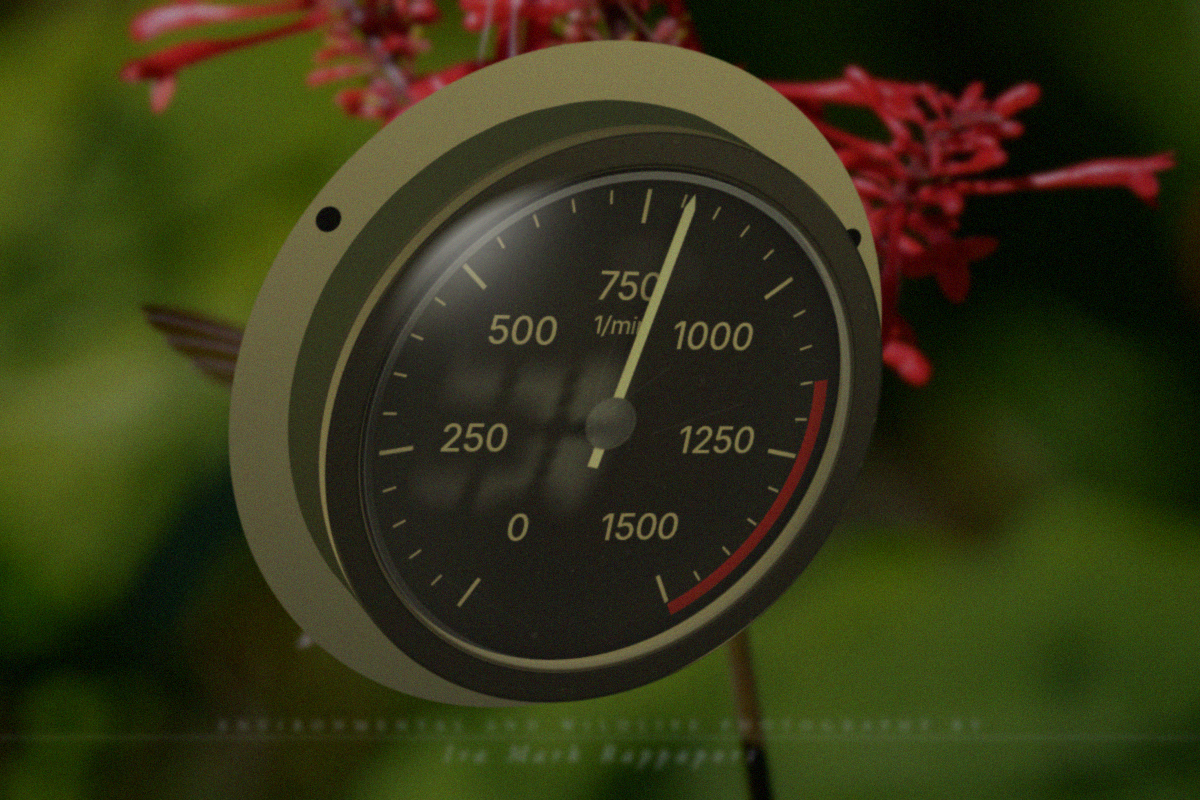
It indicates 800,rpm
